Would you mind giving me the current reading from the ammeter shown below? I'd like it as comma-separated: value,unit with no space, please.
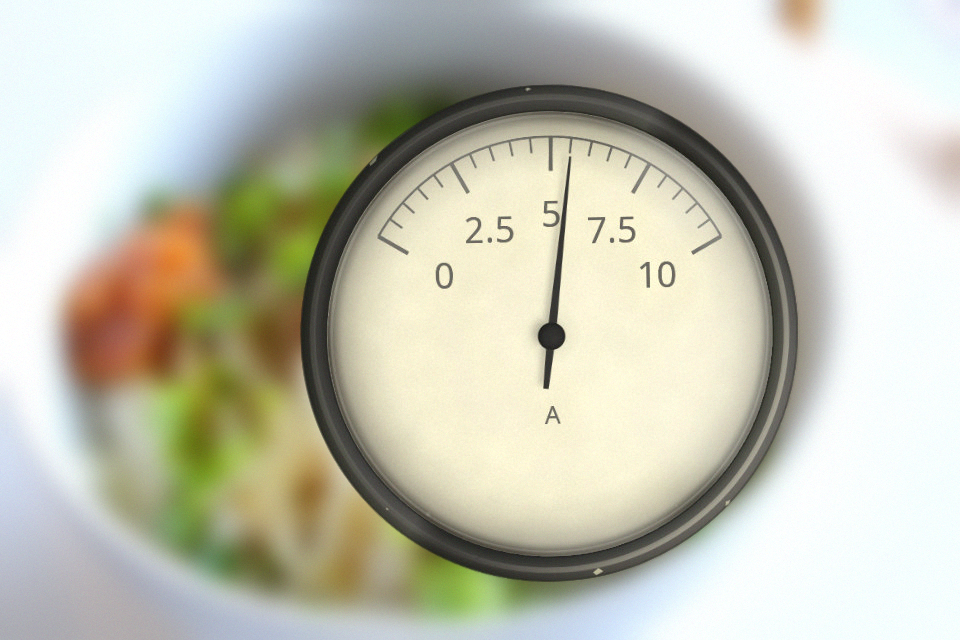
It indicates 5.5,A
